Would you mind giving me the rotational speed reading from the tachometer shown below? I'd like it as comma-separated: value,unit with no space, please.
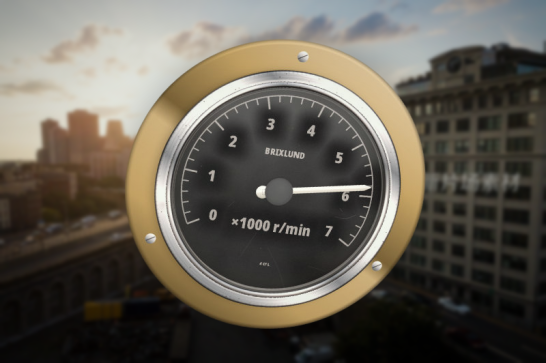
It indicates 5800,rpm
